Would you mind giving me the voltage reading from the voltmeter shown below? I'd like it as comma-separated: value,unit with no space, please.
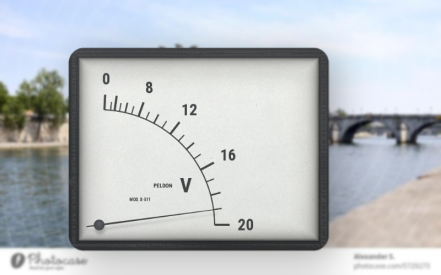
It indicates 19,V
